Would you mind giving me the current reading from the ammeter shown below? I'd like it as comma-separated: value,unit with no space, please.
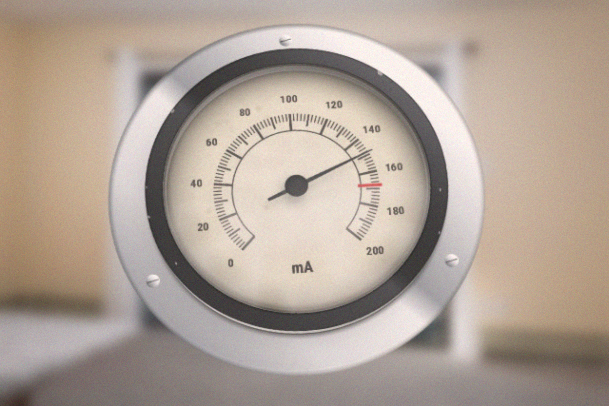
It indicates 150,mA
